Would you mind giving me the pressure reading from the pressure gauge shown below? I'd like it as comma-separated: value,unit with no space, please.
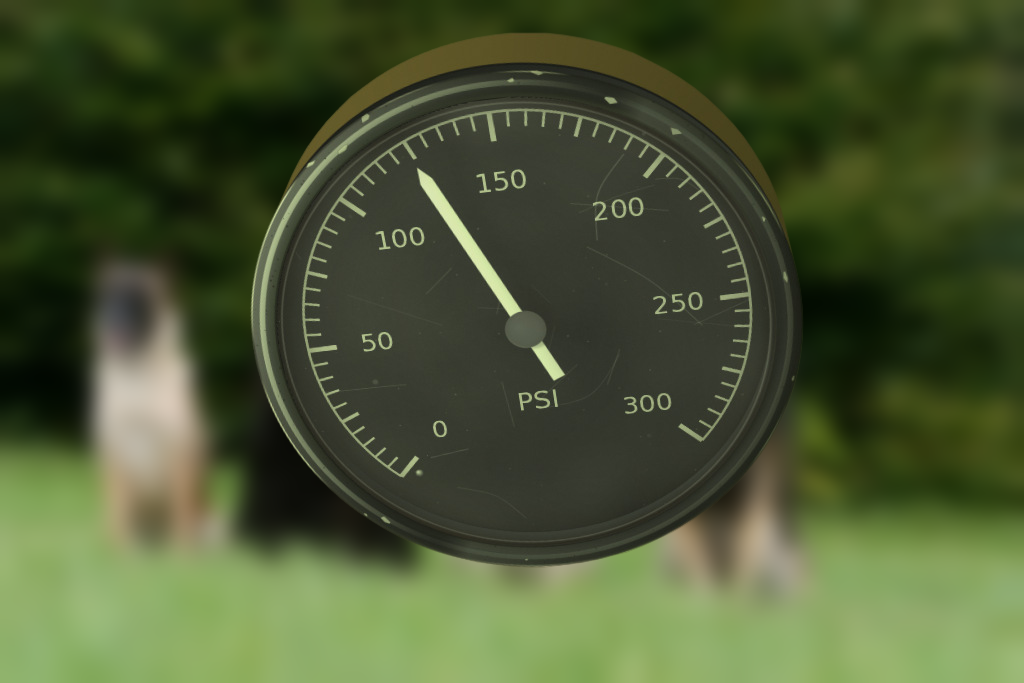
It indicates 125,psi
